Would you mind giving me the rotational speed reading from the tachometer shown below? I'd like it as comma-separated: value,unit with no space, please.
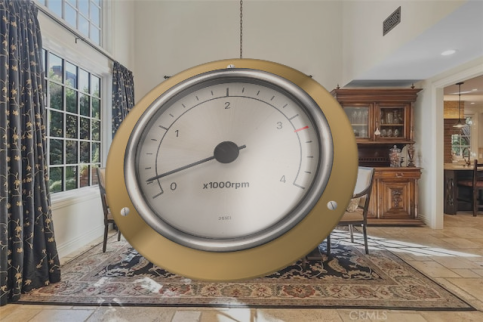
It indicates 200,rpm
